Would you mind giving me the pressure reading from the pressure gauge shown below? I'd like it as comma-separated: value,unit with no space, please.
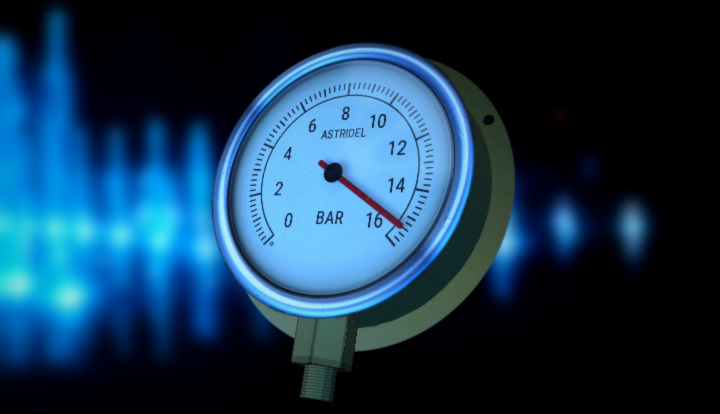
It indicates 15.4,bar
